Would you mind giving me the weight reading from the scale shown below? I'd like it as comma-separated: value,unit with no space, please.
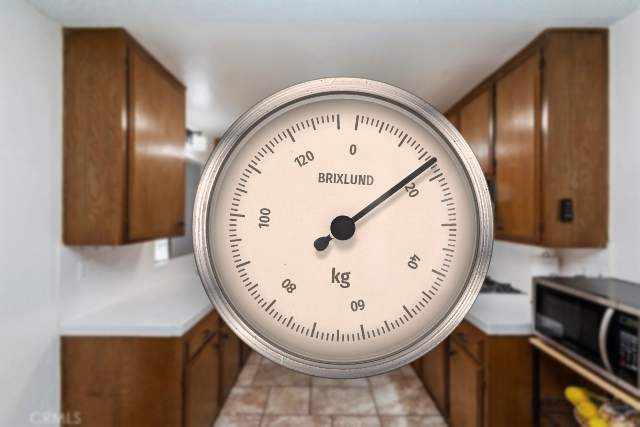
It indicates 17,kg
